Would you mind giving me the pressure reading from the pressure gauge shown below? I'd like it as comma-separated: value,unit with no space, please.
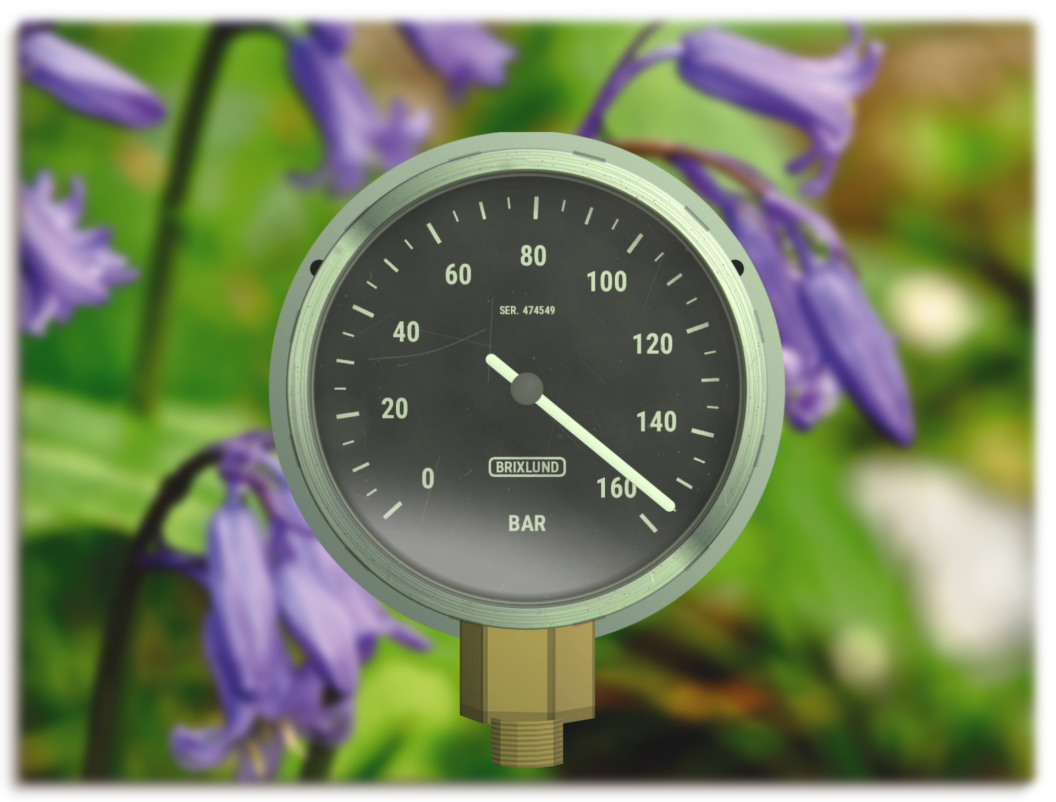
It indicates 155,bar
